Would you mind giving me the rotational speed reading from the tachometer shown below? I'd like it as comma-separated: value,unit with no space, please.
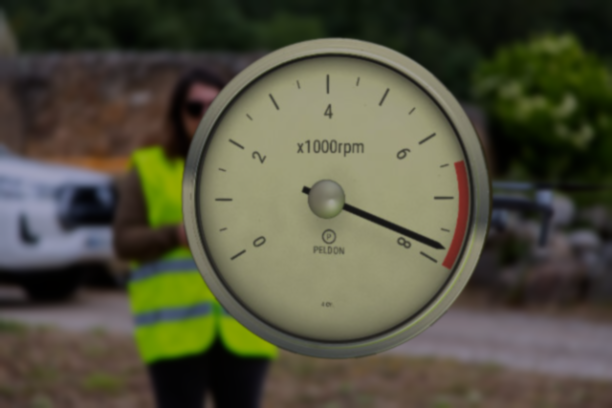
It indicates 7750,rpm
